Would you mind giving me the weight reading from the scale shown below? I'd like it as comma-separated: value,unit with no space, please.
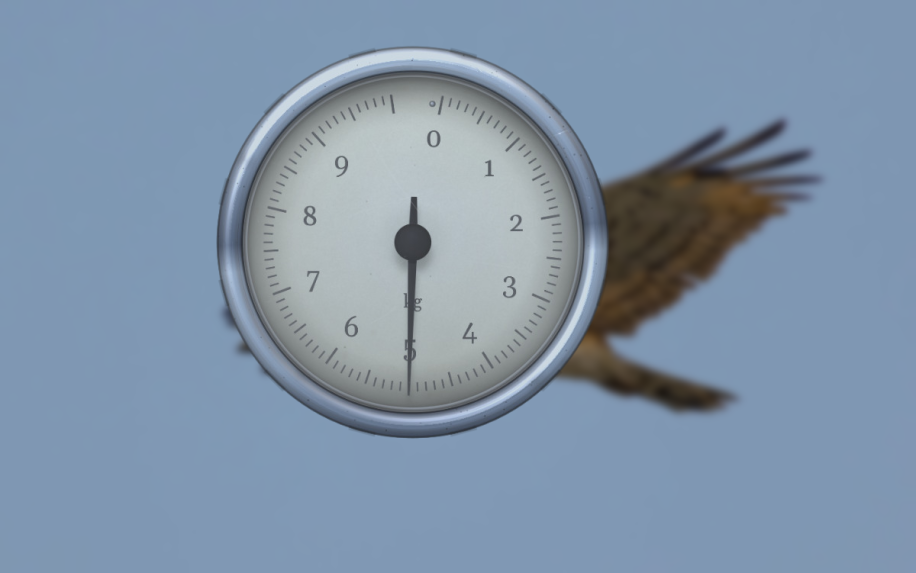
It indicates 5,kg
